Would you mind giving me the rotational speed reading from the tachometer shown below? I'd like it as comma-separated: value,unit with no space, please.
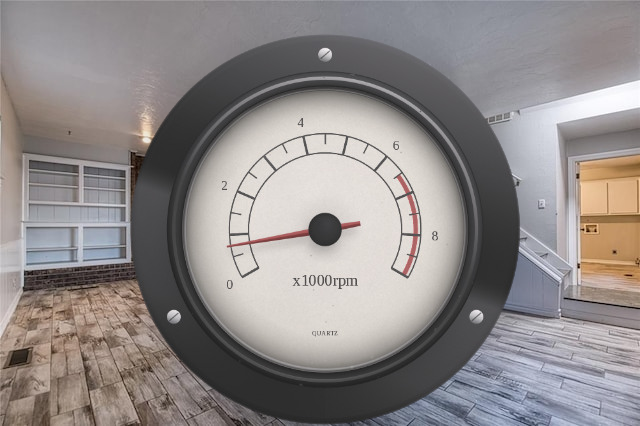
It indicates 750,rpm
